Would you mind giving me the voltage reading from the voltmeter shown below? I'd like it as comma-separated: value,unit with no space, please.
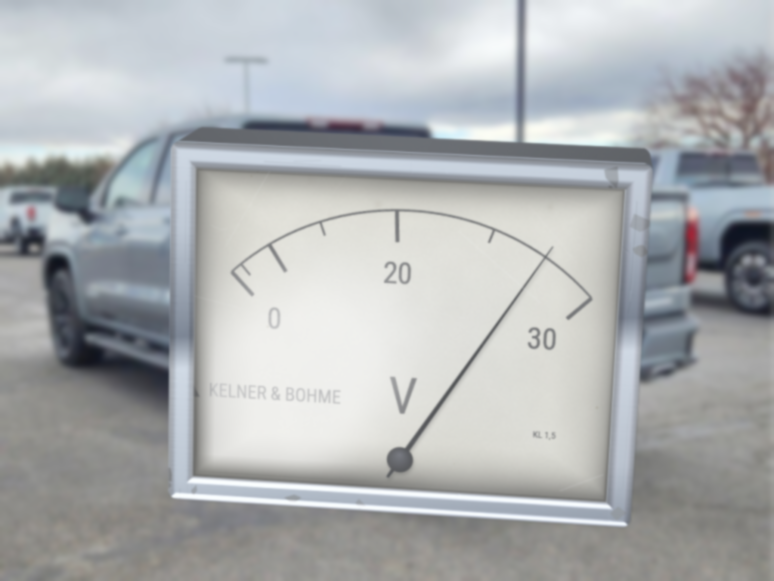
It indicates 27.5,V
